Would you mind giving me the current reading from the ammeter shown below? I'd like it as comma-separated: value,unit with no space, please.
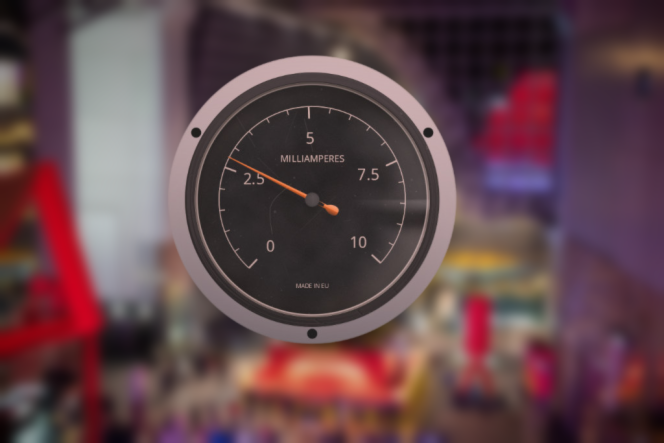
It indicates 2.75,mA
